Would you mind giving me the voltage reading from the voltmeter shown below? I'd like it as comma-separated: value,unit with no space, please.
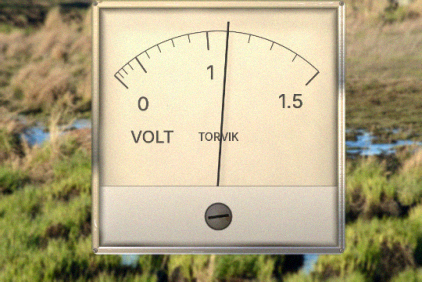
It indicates 1.1,V
